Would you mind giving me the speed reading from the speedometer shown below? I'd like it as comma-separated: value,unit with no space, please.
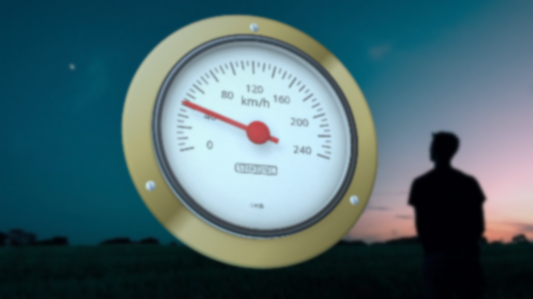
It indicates 40,km/h
